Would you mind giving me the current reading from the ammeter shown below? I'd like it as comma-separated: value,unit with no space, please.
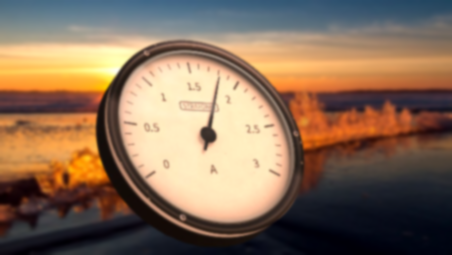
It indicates 1.8,A
